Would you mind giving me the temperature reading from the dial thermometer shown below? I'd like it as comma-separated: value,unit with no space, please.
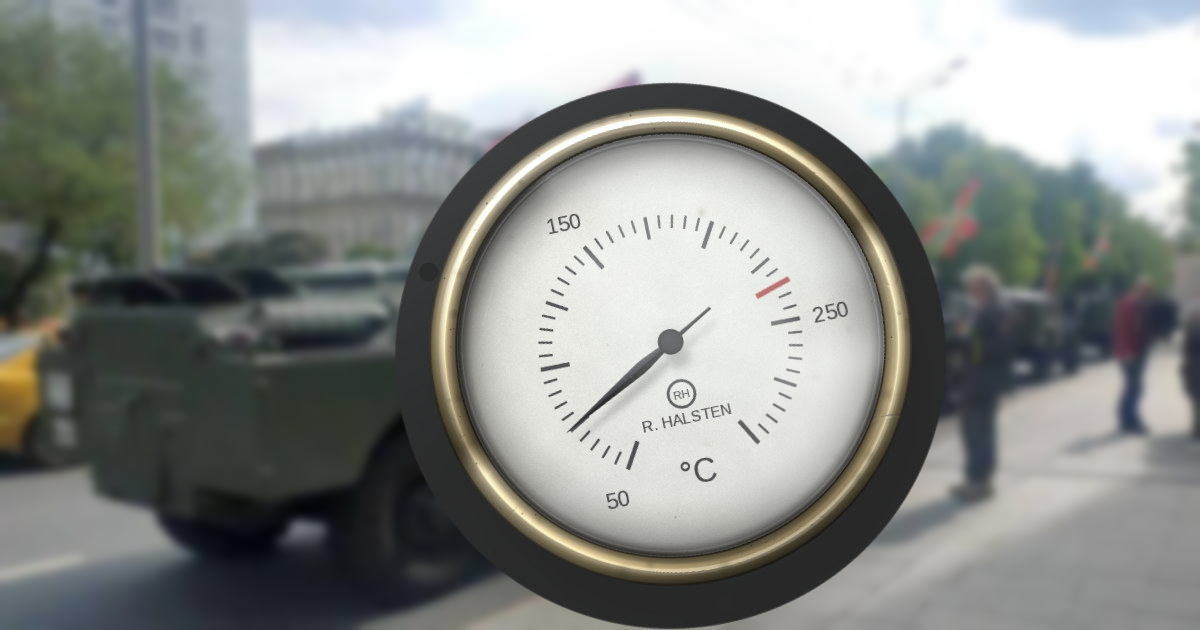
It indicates 75,°C
